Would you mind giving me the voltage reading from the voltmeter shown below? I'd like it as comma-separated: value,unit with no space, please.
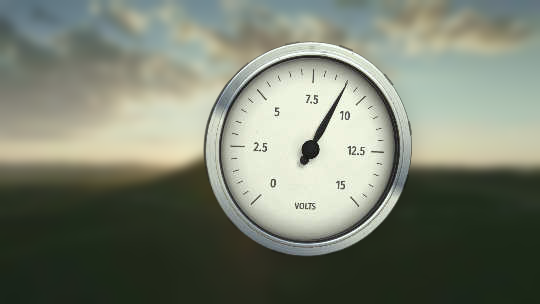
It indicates 9,V
